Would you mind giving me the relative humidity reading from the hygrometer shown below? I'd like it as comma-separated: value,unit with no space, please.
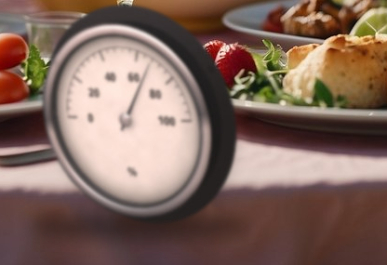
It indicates 68,%
